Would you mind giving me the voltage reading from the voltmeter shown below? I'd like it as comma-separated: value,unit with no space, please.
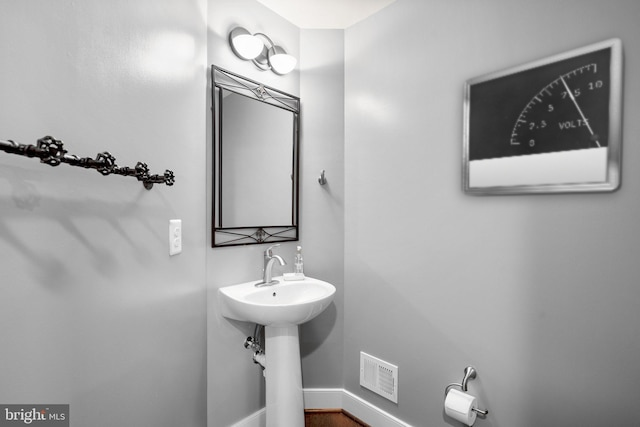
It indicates 7.5,V
